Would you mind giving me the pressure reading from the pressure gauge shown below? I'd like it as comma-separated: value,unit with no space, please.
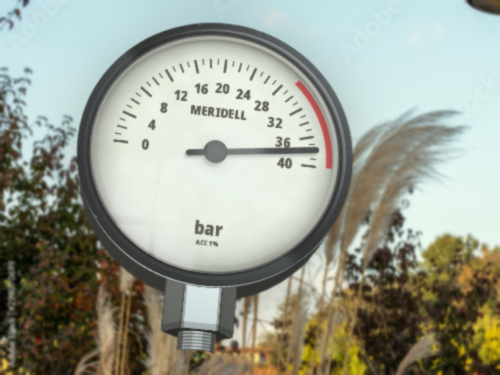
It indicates 38,bar
